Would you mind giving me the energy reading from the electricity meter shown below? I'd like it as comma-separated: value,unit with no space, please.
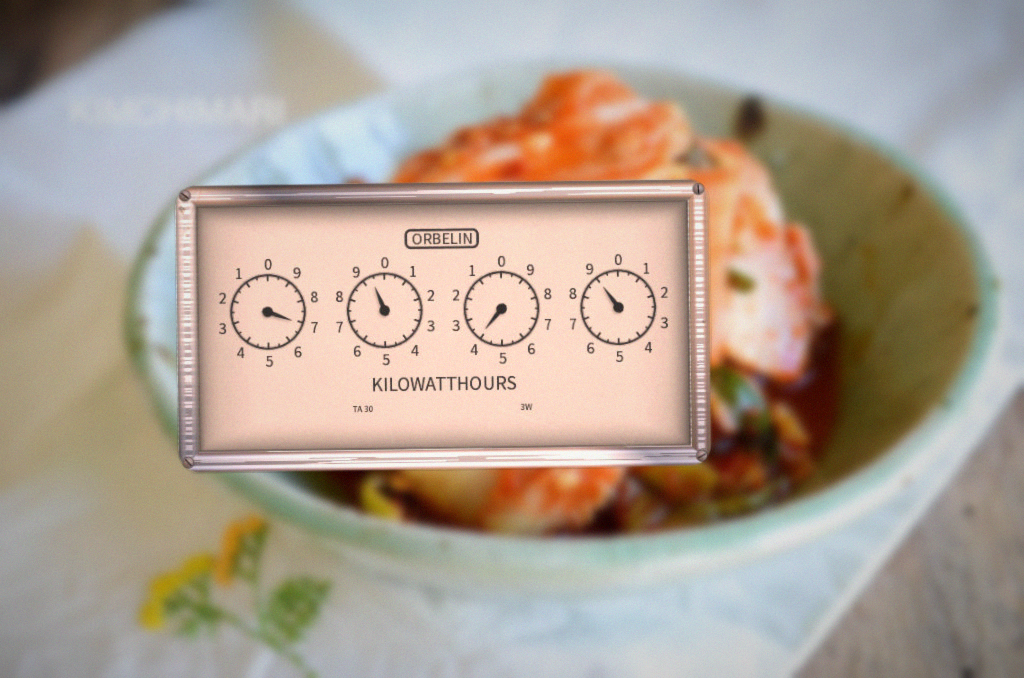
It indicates 6939,kWh
